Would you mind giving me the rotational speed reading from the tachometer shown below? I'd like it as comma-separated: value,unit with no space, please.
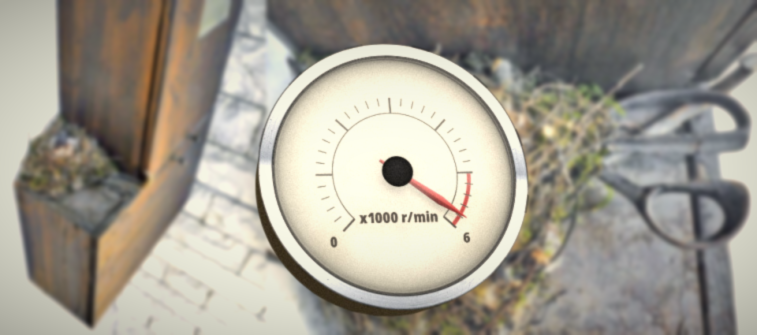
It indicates 5800,rpm
